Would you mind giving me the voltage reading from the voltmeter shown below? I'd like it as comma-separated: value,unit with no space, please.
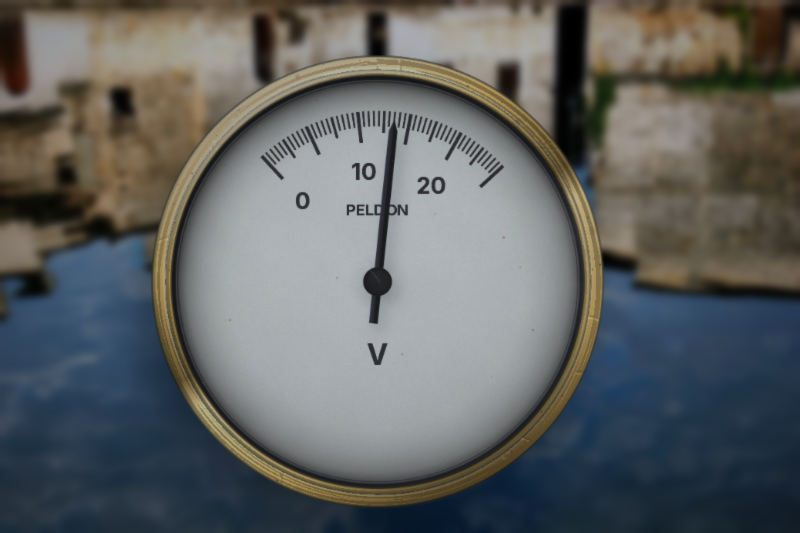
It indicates 13.5,V
